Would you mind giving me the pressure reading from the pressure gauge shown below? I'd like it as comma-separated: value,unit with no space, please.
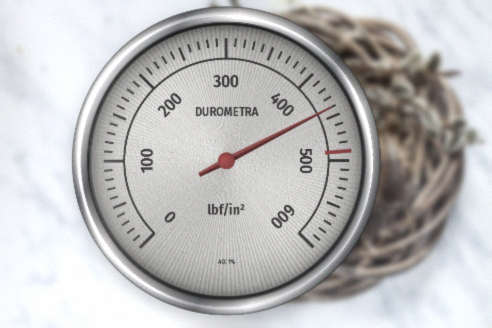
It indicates 440,psi
